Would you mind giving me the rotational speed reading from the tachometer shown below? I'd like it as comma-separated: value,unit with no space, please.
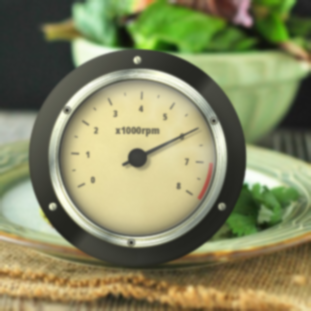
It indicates 6000,rpm
